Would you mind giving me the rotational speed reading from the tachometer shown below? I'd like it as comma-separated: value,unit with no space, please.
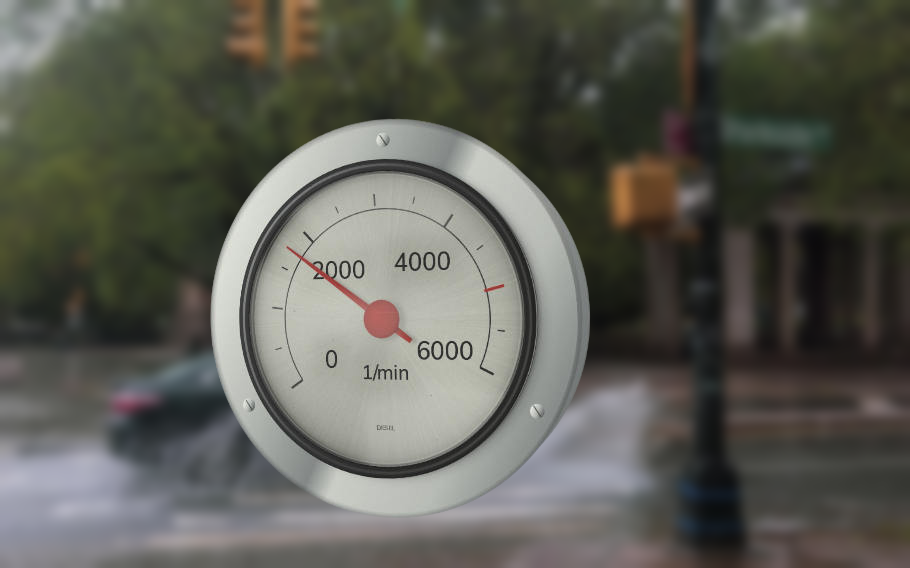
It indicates 1750,rpm
